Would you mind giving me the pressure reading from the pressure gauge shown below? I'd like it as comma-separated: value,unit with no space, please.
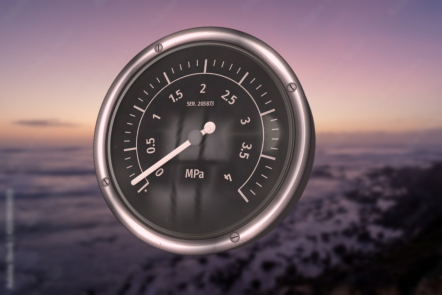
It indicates 0.1,MPa
